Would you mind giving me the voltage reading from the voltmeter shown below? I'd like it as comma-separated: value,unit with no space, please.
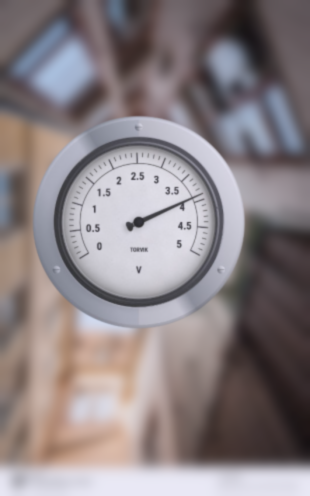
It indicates 3.9,V
